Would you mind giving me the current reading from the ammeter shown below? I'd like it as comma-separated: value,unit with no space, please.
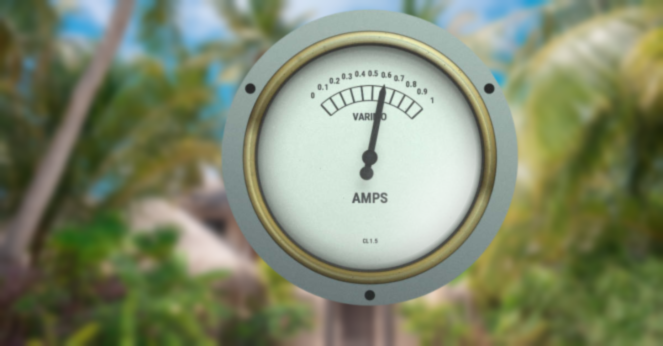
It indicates 0.6,A
